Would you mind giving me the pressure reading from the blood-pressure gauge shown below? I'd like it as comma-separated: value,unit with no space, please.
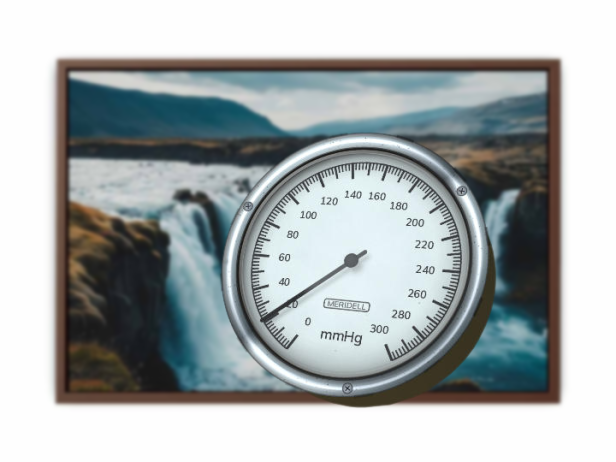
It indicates 20,mmHg
